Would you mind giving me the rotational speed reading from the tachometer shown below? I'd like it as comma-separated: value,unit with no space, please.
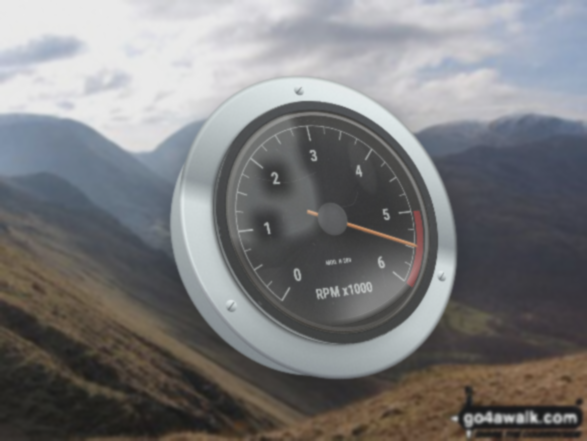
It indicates 5500,rpm
